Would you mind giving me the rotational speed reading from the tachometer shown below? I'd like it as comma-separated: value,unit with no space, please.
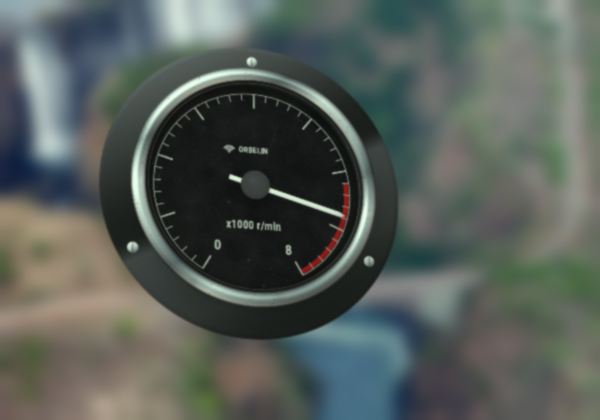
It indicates 6800,rpm
